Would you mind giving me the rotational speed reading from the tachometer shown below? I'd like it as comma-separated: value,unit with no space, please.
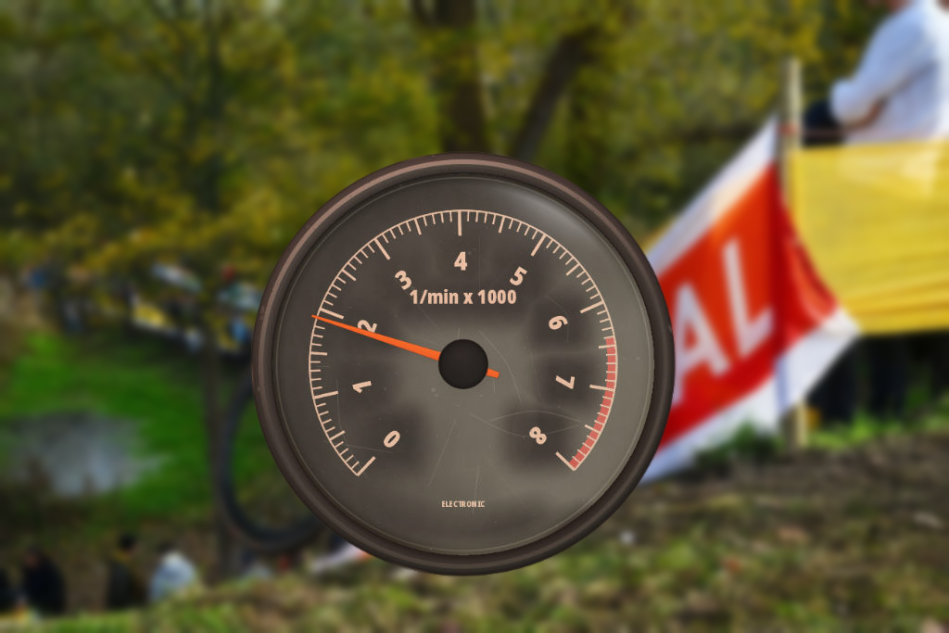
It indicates 1900,rpm
